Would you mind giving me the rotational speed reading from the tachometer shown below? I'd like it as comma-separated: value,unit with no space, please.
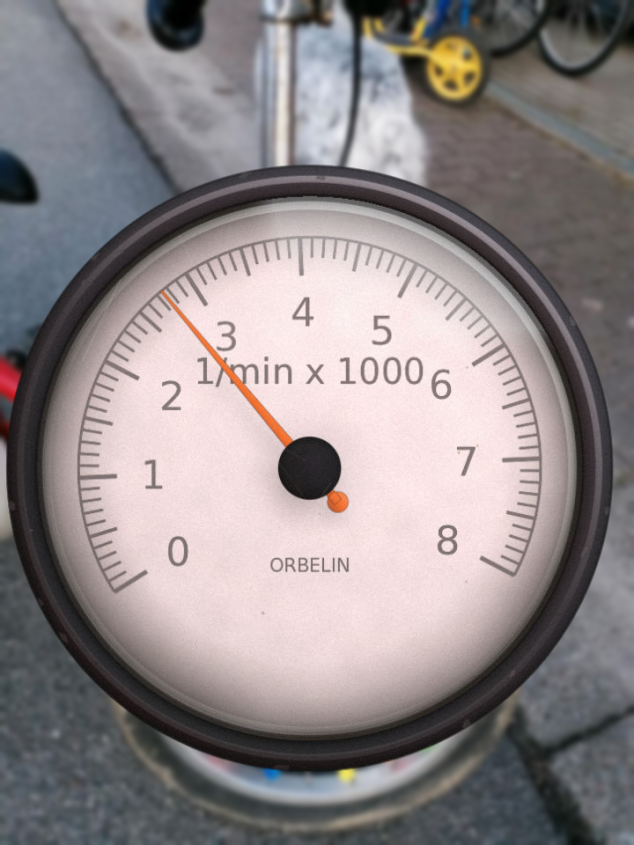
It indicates 2750,rpm
